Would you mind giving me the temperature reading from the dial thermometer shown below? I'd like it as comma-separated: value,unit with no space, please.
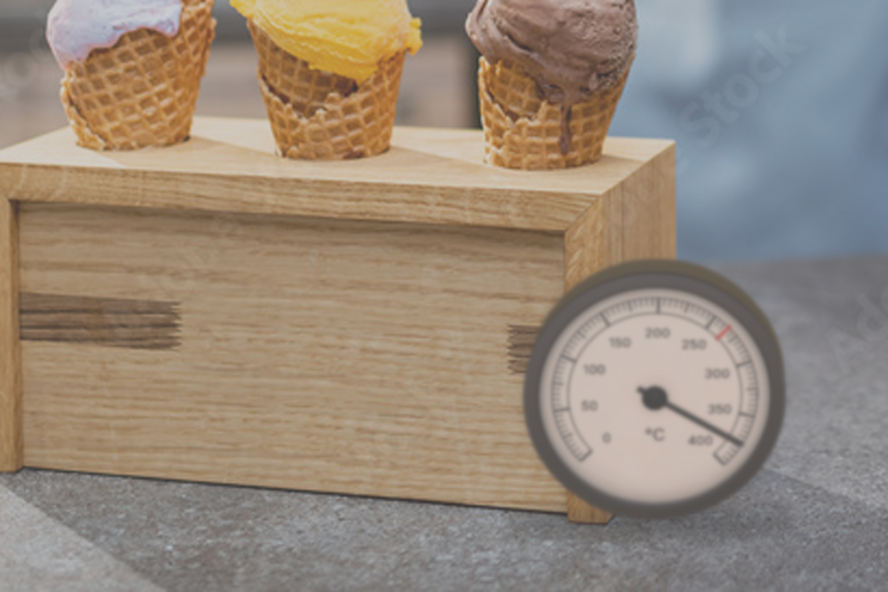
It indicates 375,°C
